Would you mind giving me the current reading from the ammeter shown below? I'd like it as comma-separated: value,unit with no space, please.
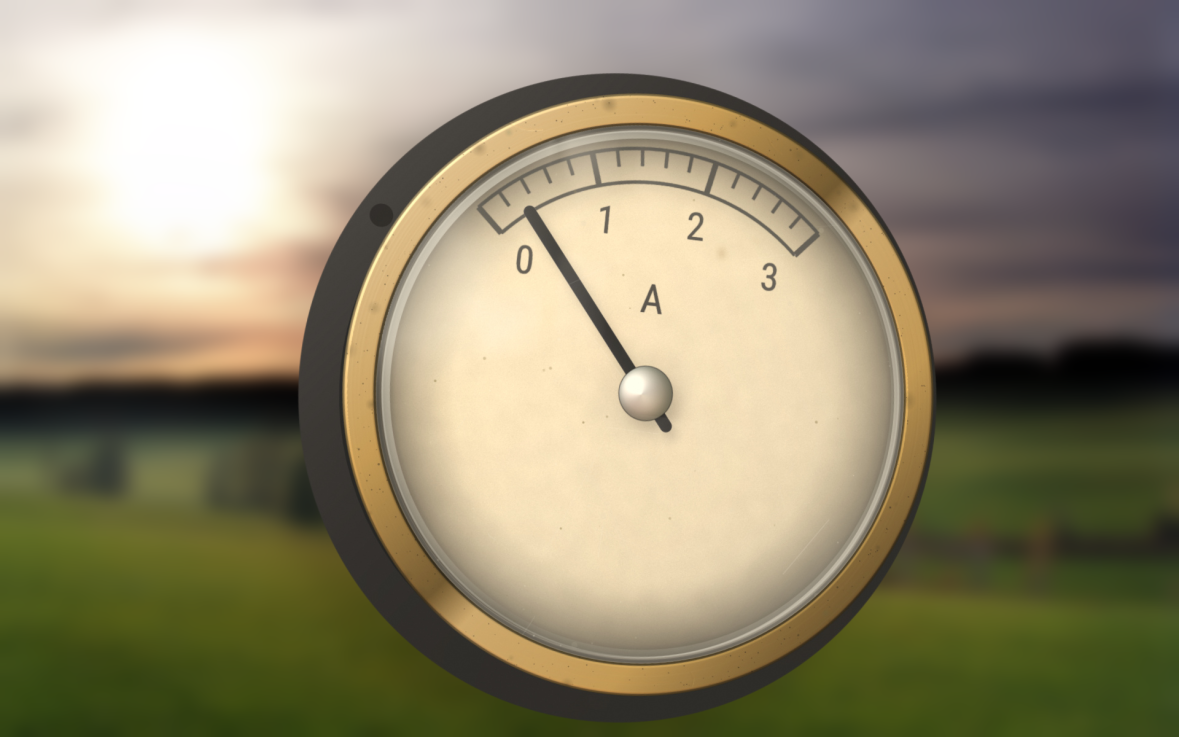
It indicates 0.3,A
